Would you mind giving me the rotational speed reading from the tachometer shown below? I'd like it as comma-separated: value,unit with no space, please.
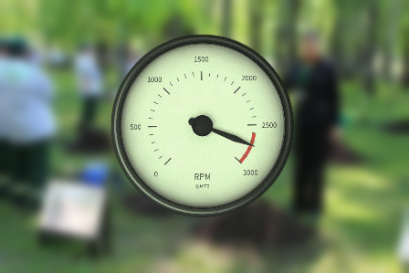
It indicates 2750,rpm
